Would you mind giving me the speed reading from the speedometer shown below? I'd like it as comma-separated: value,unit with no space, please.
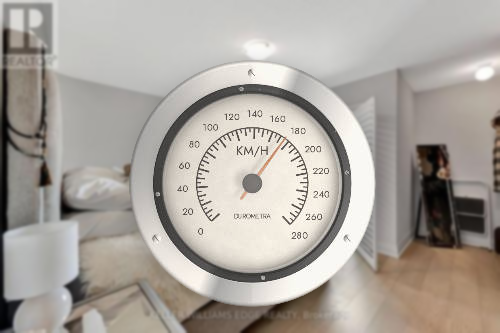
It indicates 175,km/h
